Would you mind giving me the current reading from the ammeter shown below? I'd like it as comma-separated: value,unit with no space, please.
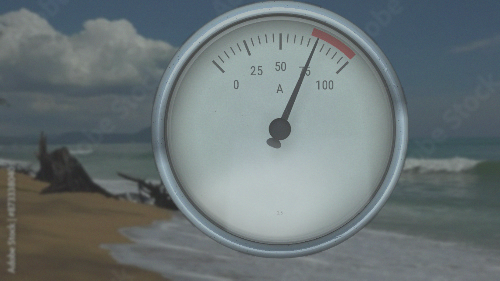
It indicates 75,A
